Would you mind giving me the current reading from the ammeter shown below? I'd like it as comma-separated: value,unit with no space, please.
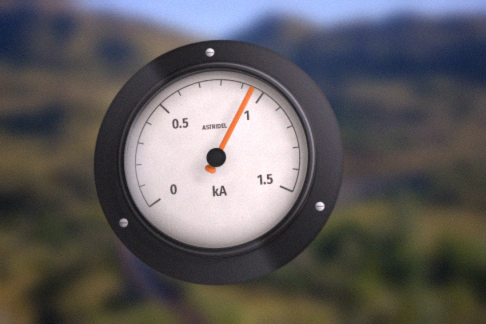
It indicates 0.95,kA
